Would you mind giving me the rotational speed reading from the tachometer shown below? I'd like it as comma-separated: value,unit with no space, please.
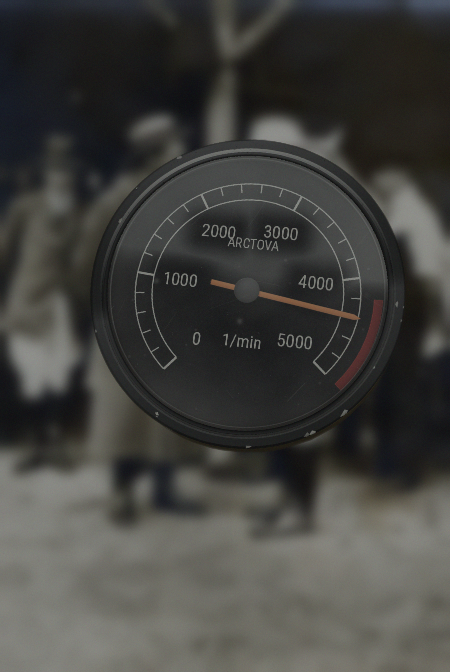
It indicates 4400,rpm
